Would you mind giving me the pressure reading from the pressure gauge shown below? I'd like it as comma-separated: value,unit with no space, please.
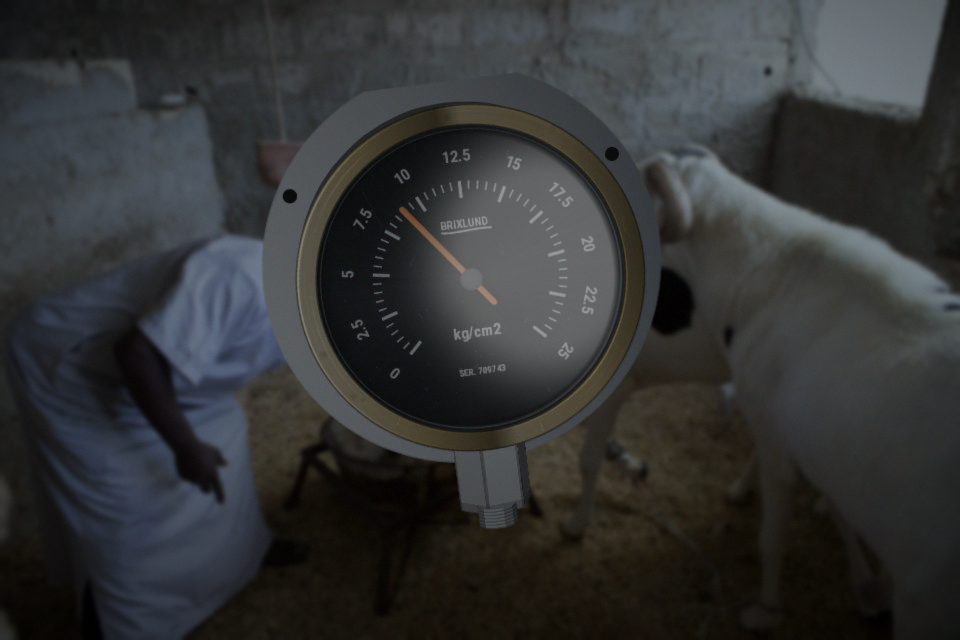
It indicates 9,kg/cm²
